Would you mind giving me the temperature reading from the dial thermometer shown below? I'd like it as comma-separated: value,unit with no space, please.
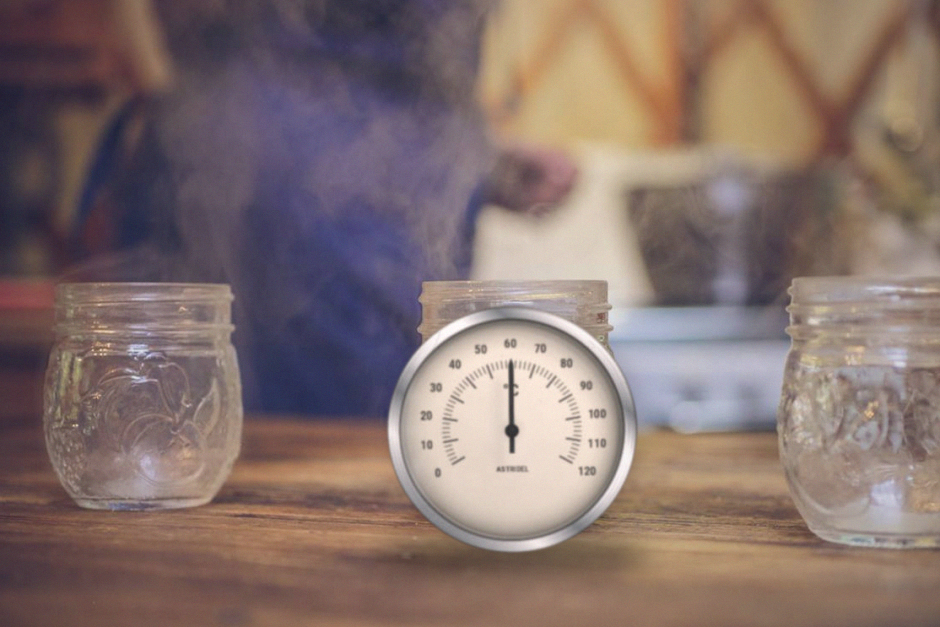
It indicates 60,°C
